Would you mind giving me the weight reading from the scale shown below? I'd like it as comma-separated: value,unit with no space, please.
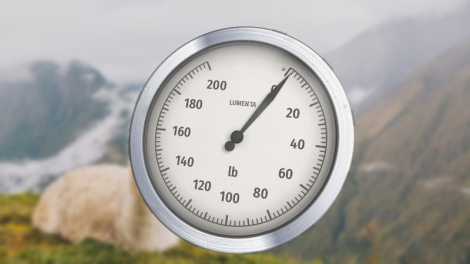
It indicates 2,lb
